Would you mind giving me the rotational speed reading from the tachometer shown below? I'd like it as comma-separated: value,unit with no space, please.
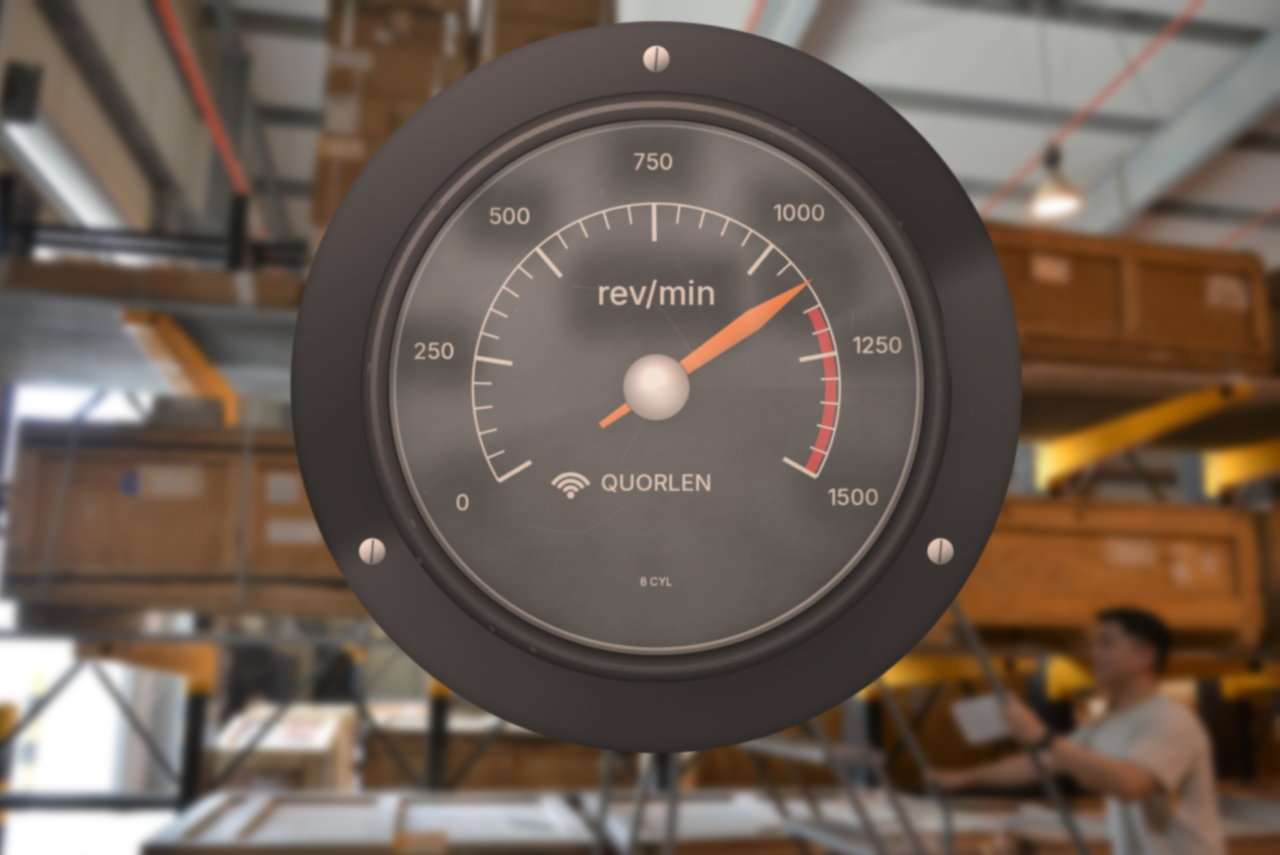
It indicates 1100,rpm
